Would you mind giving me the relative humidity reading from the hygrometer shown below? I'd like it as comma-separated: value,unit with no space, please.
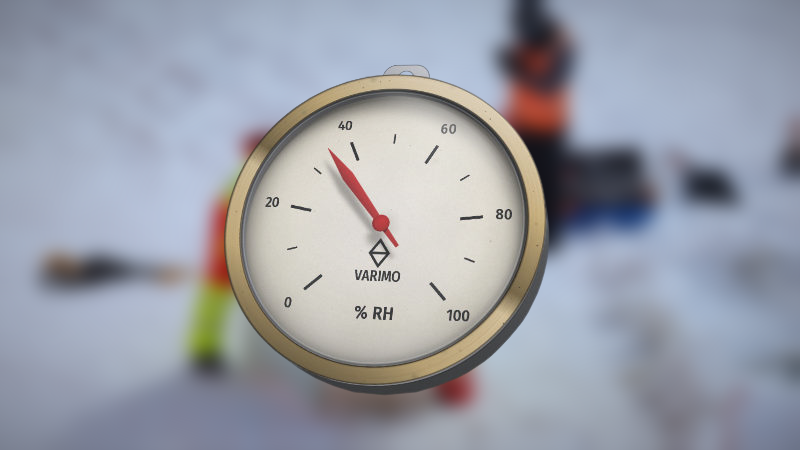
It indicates 35,%
